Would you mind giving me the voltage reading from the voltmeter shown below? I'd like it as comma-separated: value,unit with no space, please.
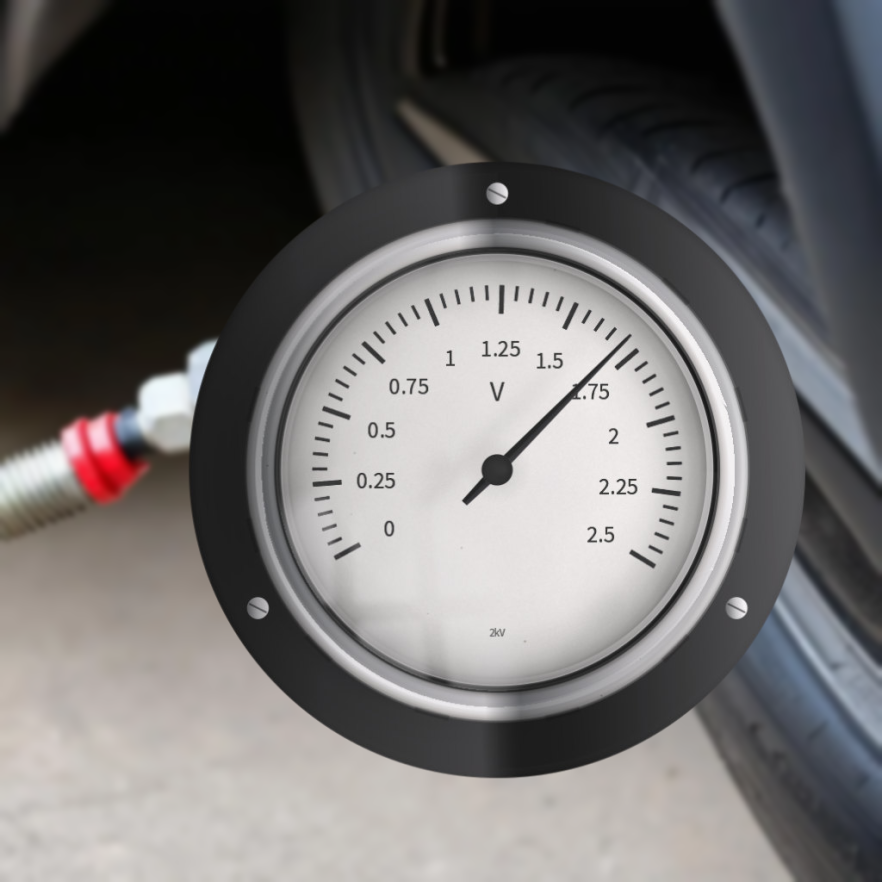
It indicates 1.7,V
